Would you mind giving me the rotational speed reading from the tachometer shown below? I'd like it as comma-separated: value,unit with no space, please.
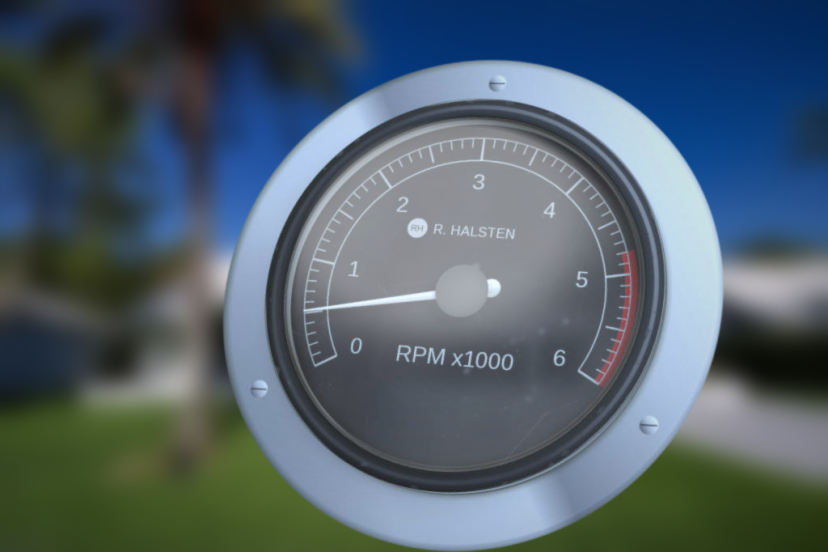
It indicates 500,rpm
